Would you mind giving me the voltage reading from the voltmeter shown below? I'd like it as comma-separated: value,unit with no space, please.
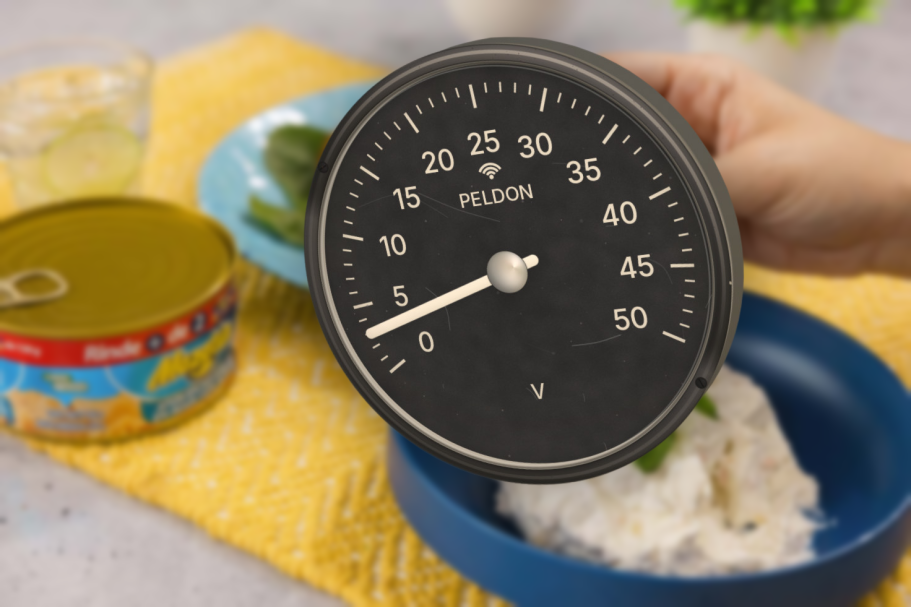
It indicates 3,V
